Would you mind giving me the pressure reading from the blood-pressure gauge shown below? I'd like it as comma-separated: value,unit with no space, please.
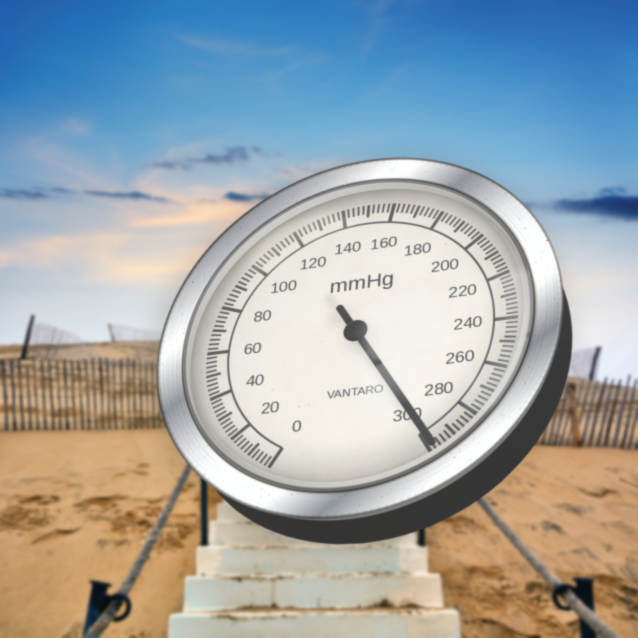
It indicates 298,mmHg
